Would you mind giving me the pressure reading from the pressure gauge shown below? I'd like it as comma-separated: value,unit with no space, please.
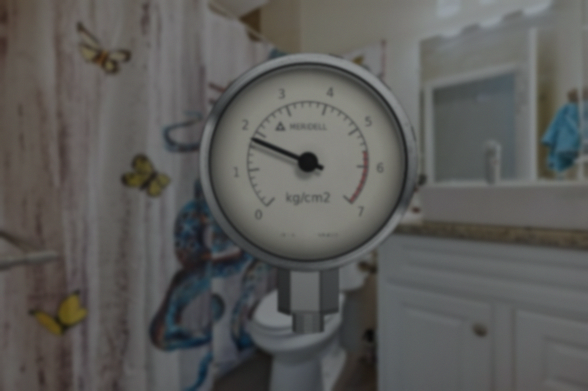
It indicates 1.8,kg/cm²
